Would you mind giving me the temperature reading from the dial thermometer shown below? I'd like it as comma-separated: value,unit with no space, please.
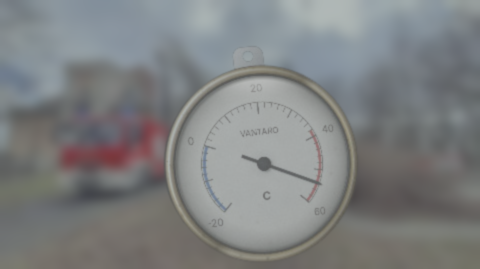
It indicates 54,°C
